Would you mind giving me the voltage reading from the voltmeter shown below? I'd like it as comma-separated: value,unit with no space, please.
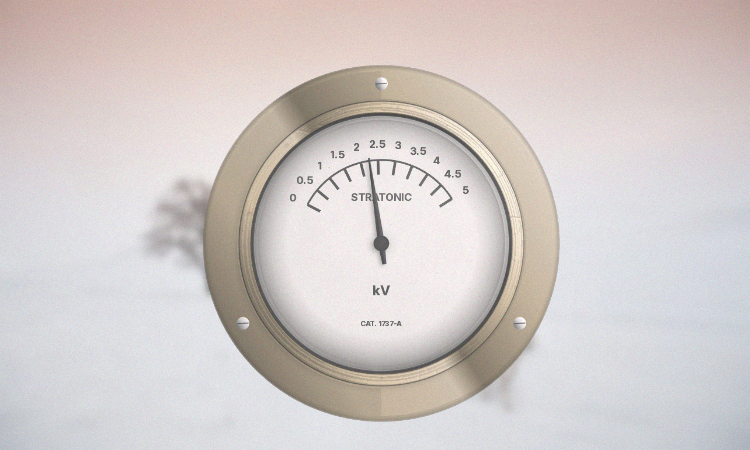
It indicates 2.25,kV
